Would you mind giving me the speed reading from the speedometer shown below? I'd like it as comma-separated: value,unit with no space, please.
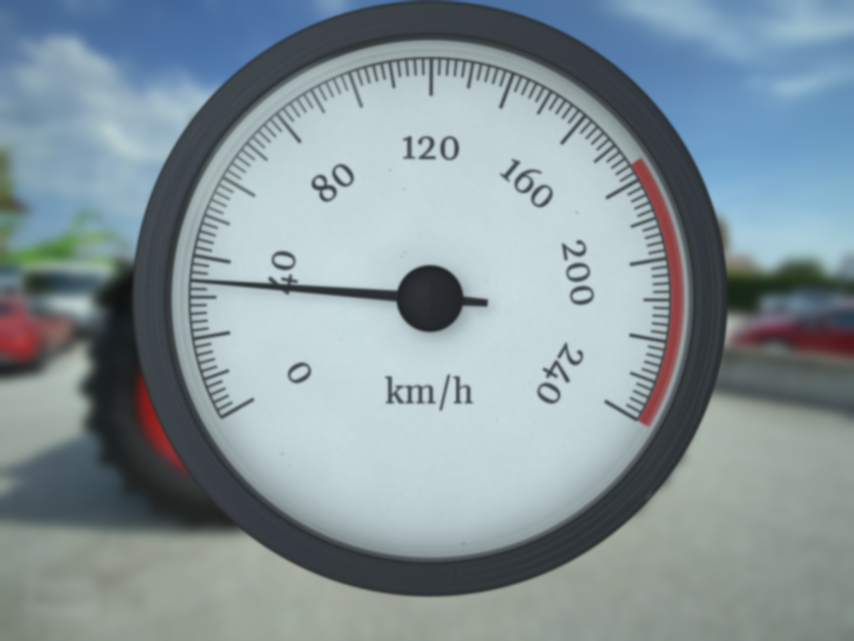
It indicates 34,km/h
